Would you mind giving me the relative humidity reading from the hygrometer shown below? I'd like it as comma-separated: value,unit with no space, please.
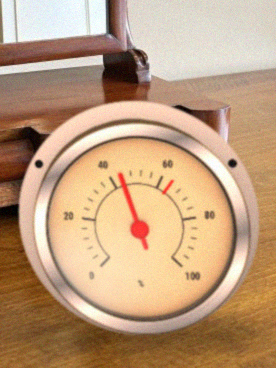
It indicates 44,%
